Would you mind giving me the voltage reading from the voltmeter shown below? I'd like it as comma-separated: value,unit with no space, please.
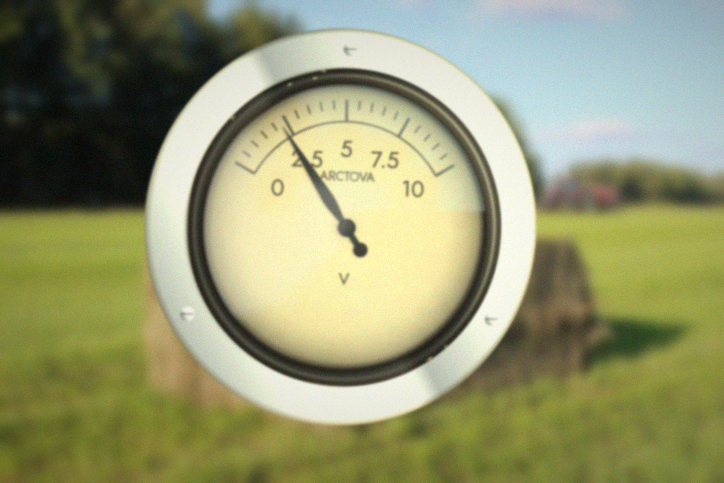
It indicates 2.25,V
